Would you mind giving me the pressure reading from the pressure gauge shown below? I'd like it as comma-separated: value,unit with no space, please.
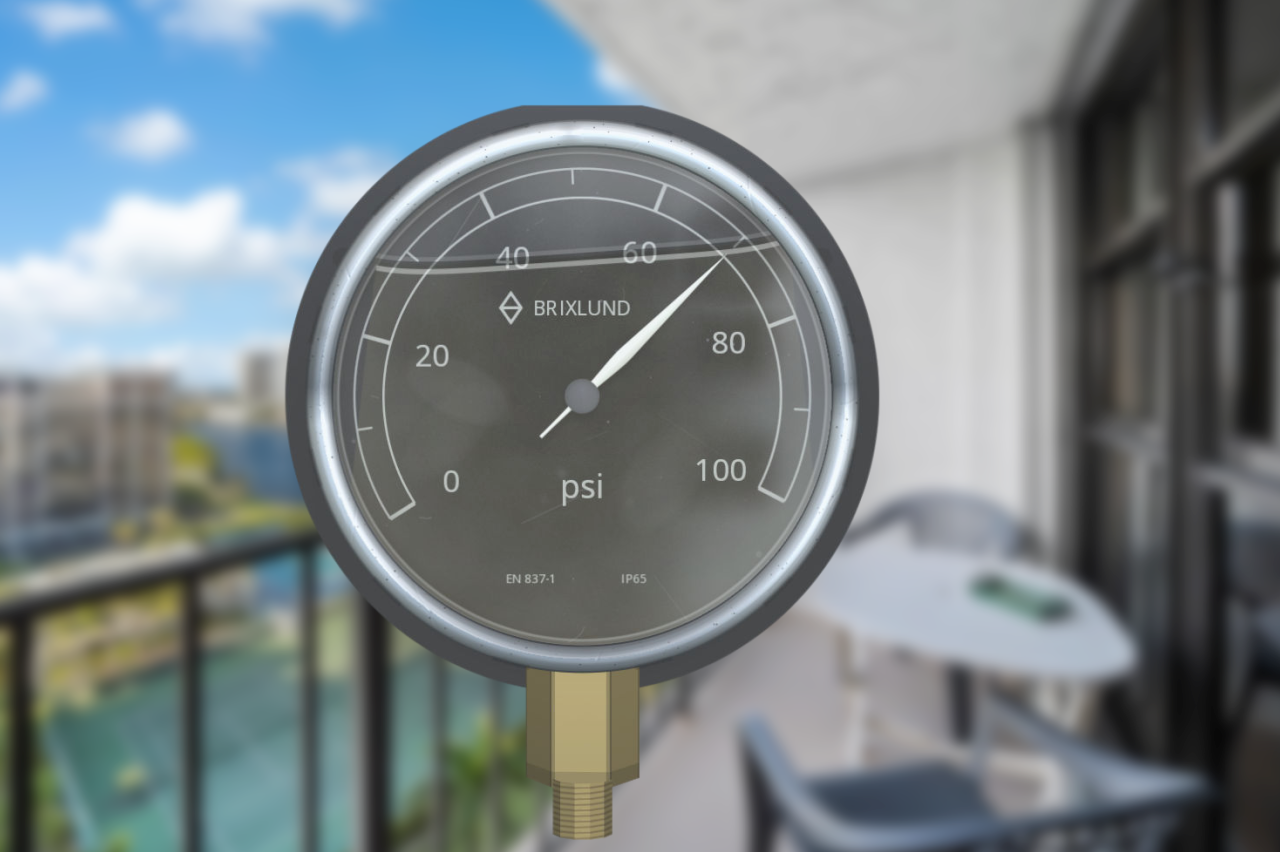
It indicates 70,psi
